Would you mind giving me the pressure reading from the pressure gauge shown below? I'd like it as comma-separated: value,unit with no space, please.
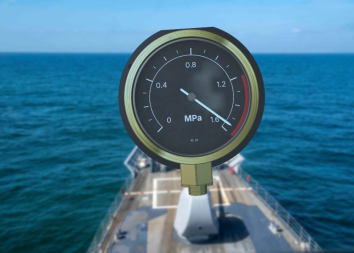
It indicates 1.55,MPa
